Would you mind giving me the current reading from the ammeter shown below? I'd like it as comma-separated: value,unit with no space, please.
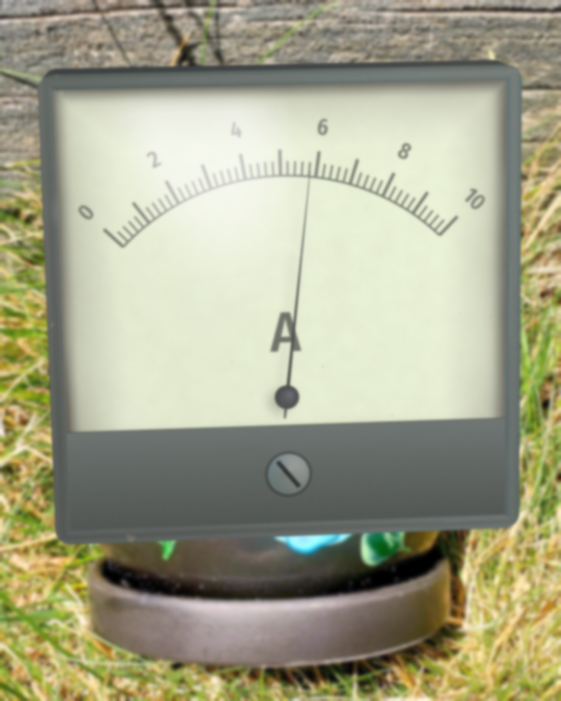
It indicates 5.8,A
